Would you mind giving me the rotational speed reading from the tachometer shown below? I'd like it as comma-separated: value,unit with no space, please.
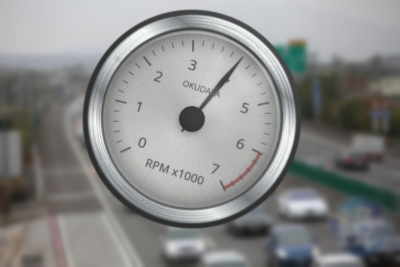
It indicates 4000,rpm
